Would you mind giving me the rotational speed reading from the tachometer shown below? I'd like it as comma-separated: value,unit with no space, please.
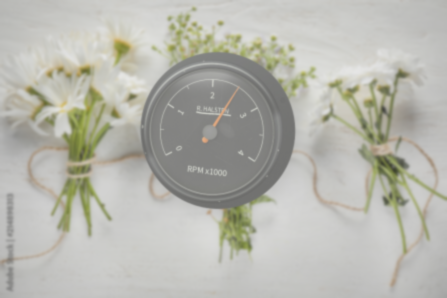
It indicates 2500,rpm
